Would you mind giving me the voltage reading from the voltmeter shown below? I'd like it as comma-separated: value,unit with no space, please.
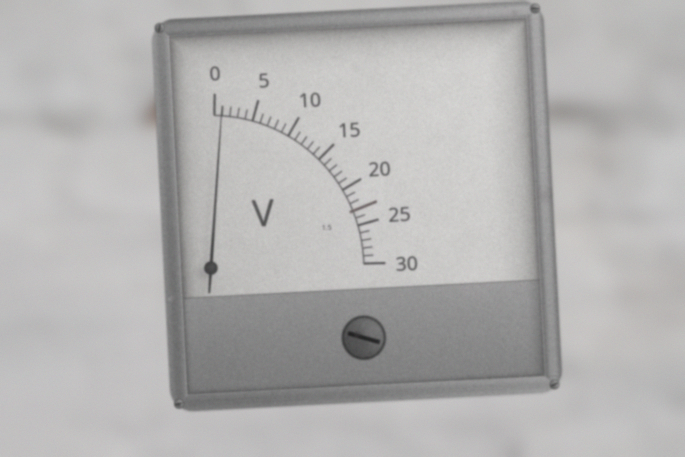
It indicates 1,V
